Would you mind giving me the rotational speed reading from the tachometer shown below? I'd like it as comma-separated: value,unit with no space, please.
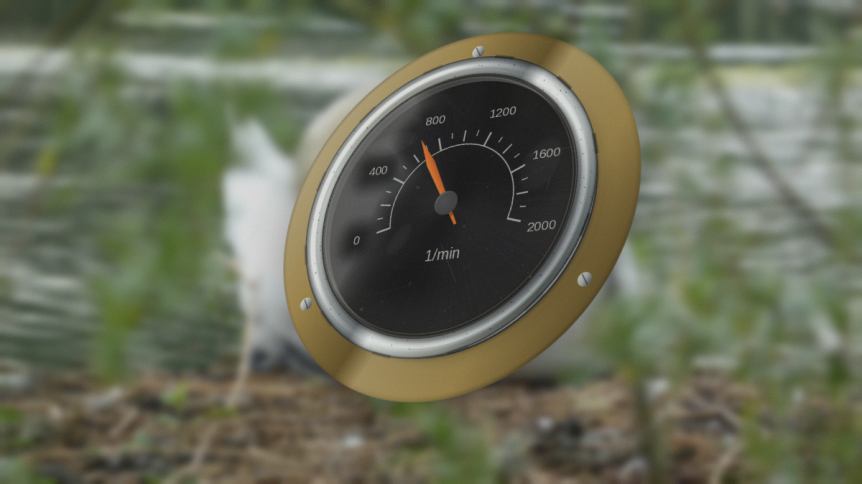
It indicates 700,rpm
